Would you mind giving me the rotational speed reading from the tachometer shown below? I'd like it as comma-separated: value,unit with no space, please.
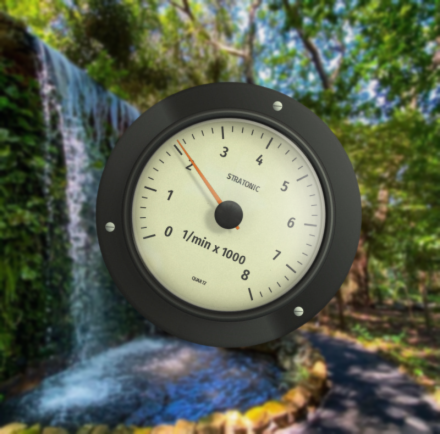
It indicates 2100,rpm
